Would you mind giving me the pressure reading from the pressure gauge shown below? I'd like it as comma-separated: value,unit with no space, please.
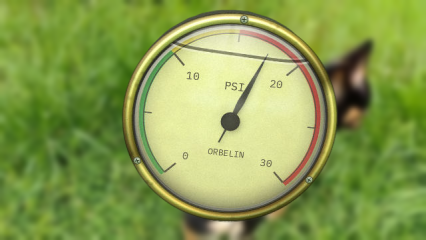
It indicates 17.5,psi
